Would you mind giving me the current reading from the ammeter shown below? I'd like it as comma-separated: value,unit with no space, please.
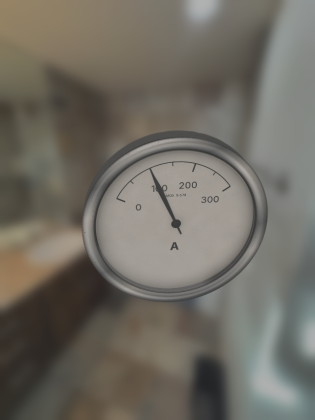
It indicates 100,A
